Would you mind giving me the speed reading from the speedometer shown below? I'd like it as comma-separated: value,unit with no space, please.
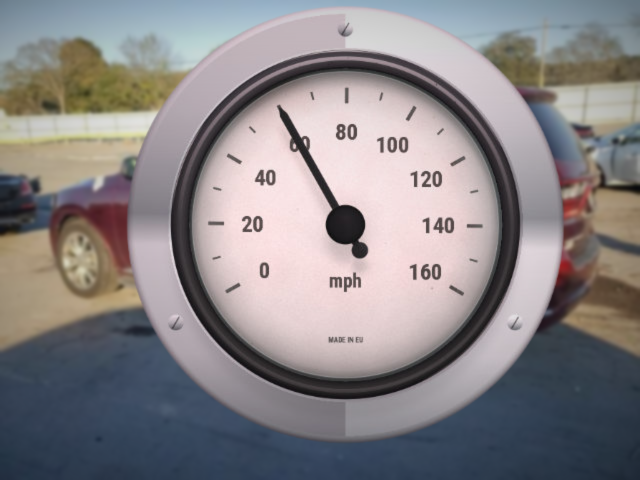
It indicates 60,mph
